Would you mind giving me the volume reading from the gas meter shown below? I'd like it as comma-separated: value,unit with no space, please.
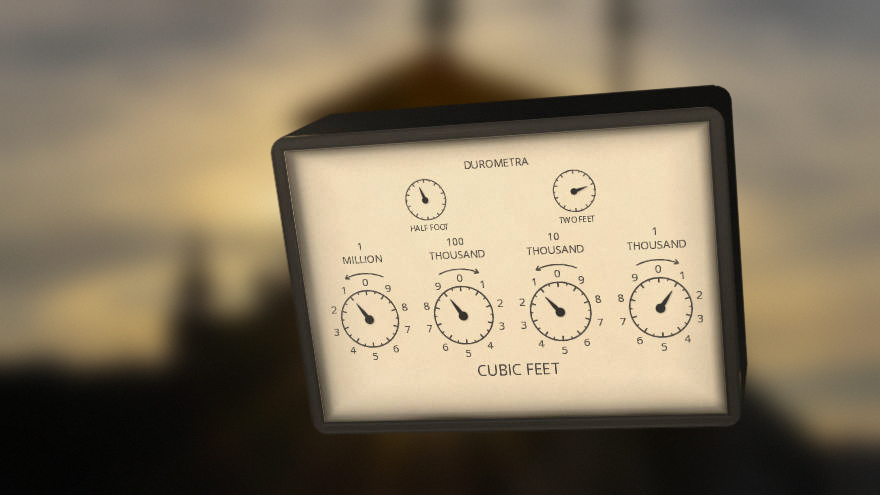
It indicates 91100,ft³
